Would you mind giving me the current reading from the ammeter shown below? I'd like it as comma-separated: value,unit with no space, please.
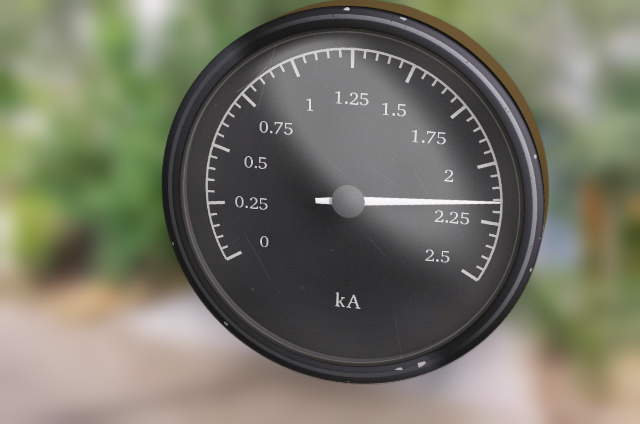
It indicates 2.15,kA
